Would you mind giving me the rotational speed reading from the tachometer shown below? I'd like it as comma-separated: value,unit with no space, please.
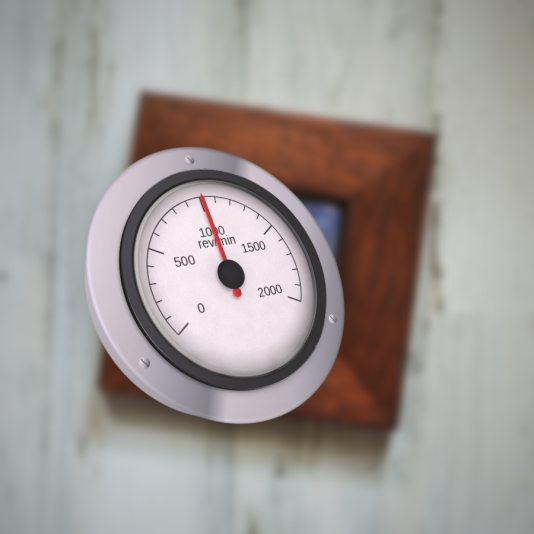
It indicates 1000,rpm
